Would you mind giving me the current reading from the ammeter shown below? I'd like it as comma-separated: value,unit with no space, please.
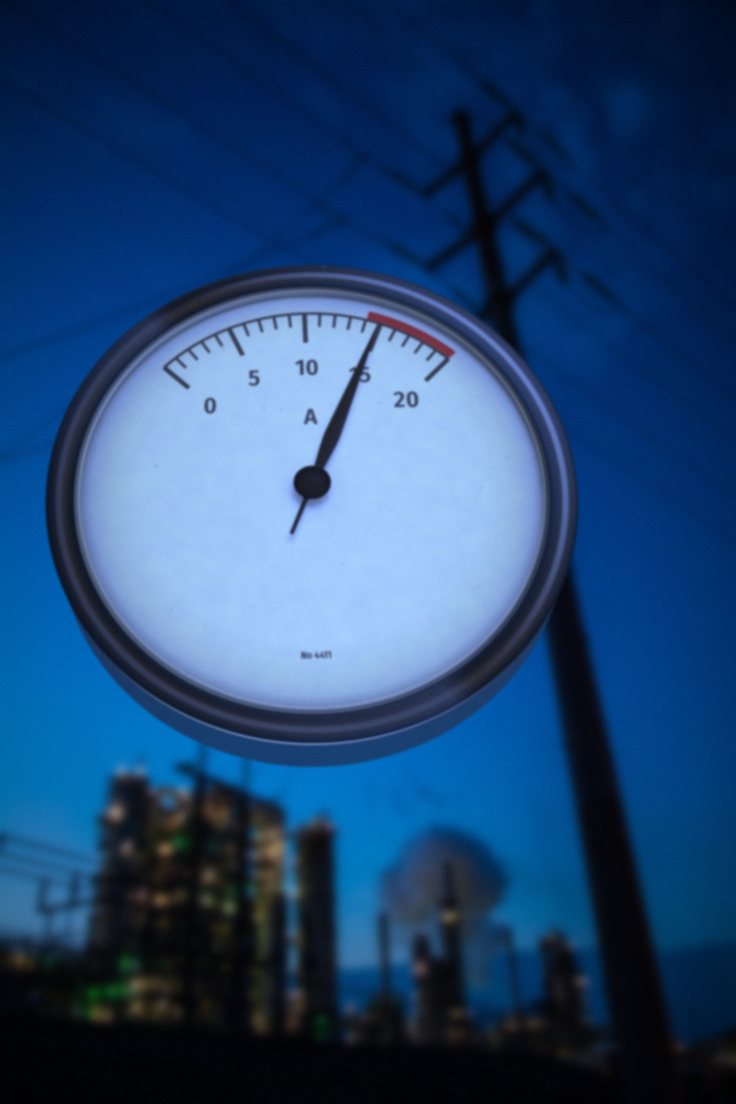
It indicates 15,A
